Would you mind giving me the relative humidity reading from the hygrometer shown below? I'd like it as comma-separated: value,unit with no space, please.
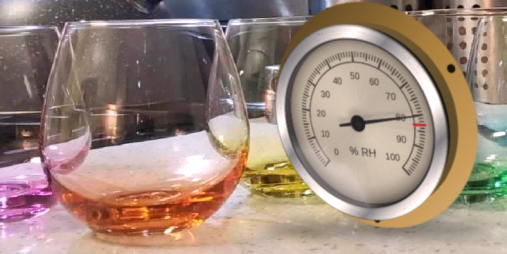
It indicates 80,%
